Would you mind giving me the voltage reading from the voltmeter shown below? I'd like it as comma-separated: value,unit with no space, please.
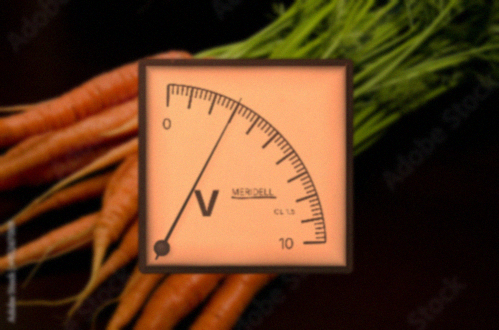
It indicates 3,V
